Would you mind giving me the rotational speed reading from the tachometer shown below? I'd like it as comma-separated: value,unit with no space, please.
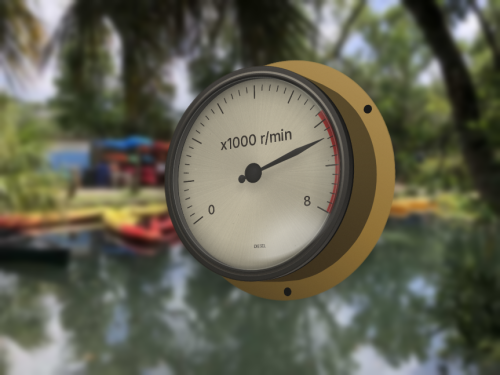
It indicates 6400,rpm
